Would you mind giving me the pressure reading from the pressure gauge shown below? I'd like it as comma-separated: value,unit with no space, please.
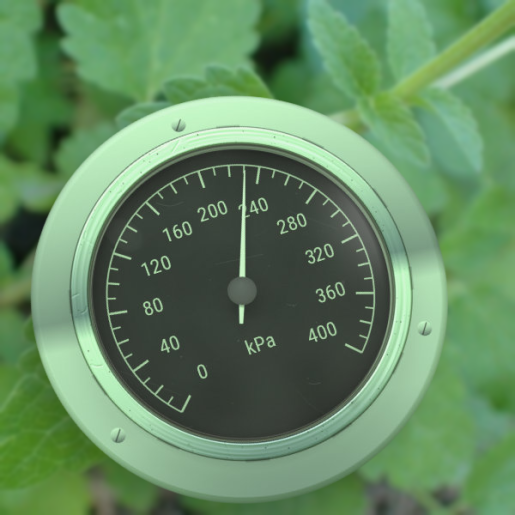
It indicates 230,kPa
